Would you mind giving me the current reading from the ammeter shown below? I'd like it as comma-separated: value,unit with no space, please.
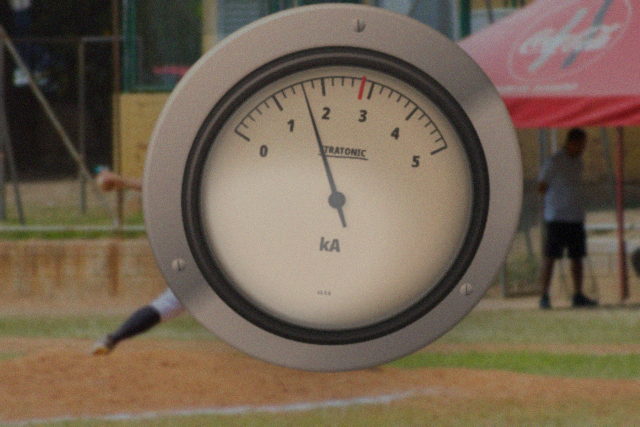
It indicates 1.6,kA
